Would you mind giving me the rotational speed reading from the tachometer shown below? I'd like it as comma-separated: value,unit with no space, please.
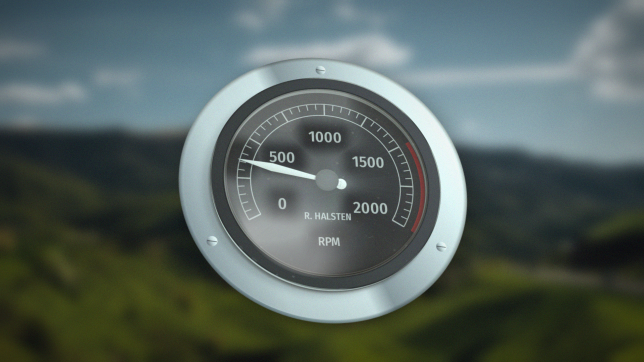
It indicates 350,rpm
